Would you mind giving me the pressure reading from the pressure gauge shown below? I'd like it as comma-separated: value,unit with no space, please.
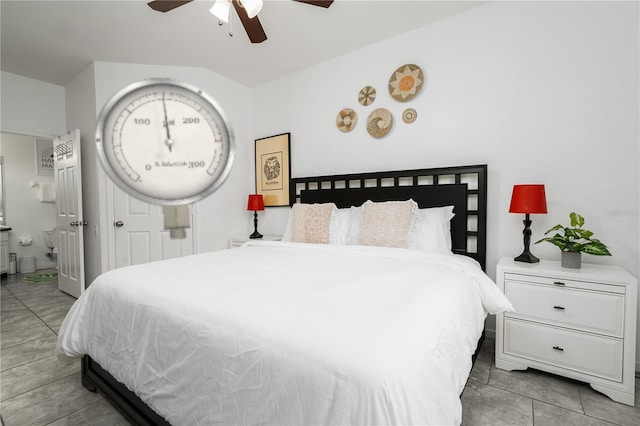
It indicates 150,psi
